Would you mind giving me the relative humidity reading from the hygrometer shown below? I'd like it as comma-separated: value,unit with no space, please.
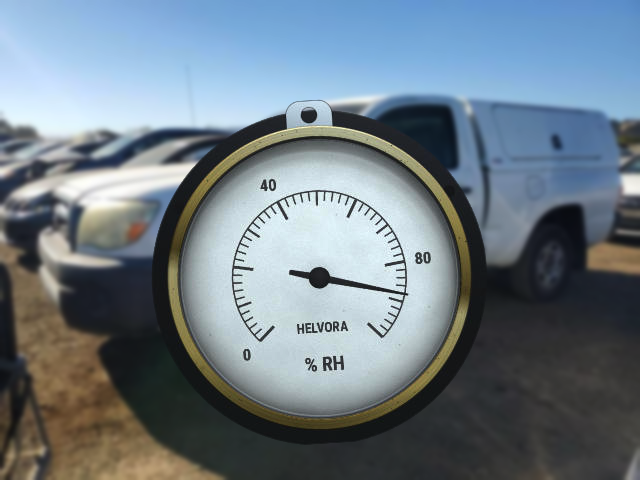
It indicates 88,%
